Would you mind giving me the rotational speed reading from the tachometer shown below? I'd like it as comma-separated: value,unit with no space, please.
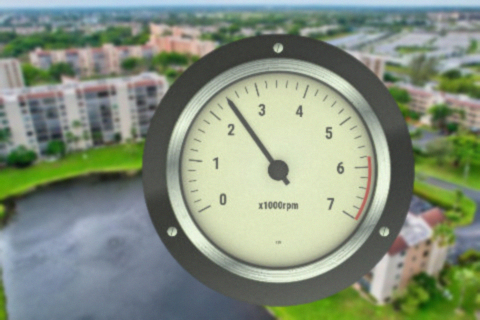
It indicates 2400,rpm
